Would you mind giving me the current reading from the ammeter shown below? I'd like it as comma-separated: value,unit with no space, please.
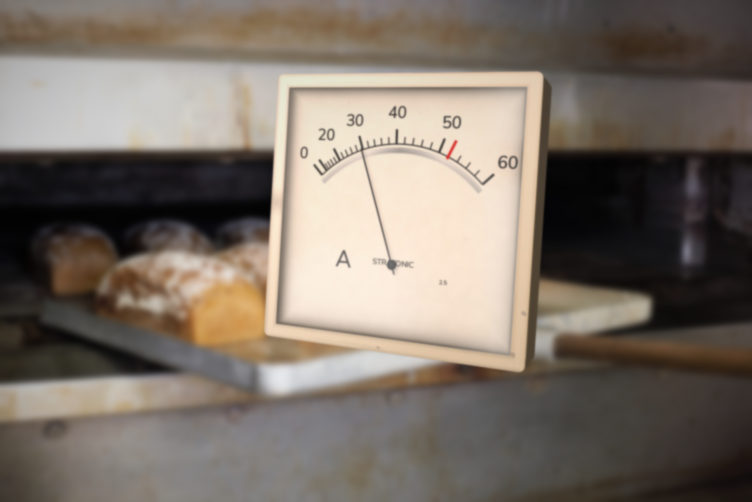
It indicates 30,A
